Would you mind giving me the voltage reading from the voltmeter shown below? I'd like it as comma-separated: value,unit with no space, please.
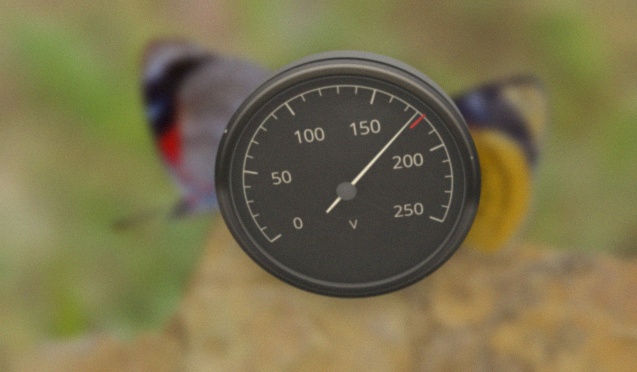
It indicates 175,V
